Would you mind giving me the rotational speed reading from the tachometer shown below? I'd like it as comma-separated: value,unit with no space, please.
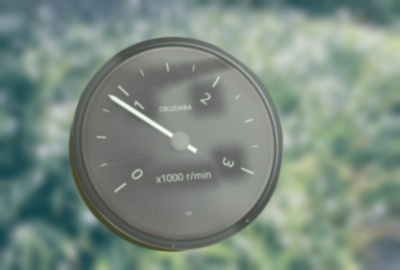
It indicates 875,rpm
